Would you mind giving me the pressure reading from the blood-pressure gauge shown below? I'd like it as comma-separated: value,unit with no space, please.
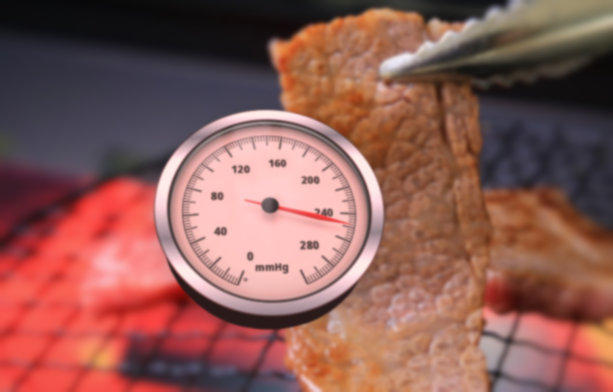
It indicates 250,mmHg
